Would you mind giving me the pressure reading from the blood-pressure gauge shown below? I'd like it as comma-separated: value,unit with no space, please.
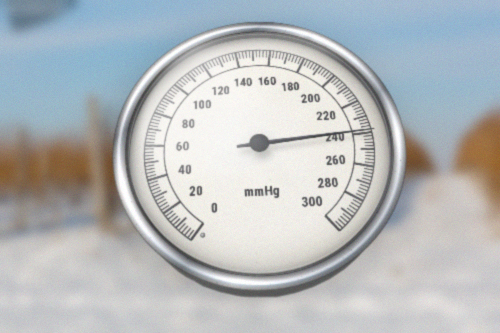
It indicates 240,mmHg
